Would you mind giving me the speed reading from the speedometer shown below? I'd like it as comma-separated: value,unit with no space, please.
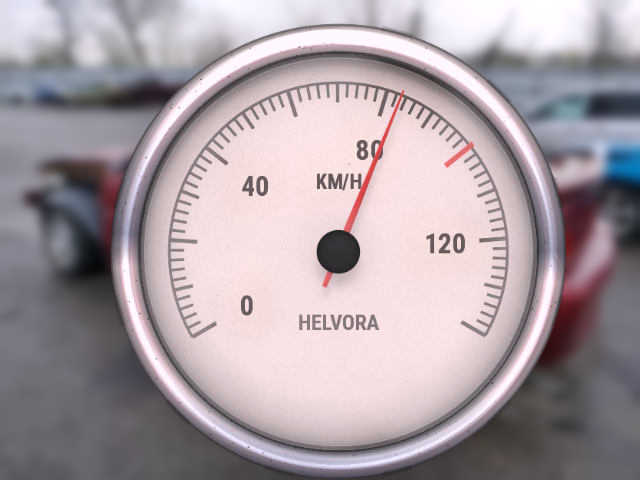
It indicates 83,km/h
